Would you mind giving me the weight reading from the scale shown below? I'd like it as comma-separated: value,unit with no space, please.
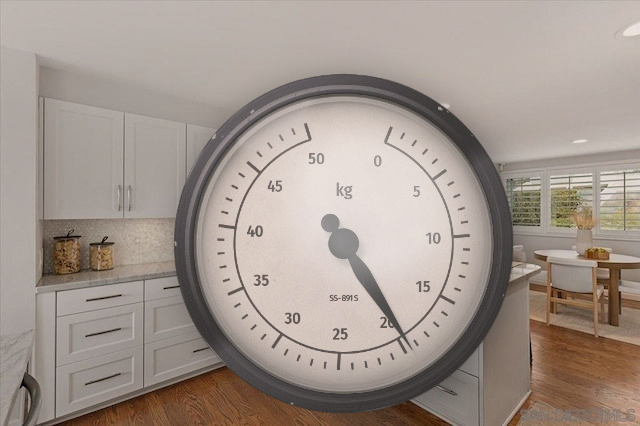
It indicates 19.5,kg
